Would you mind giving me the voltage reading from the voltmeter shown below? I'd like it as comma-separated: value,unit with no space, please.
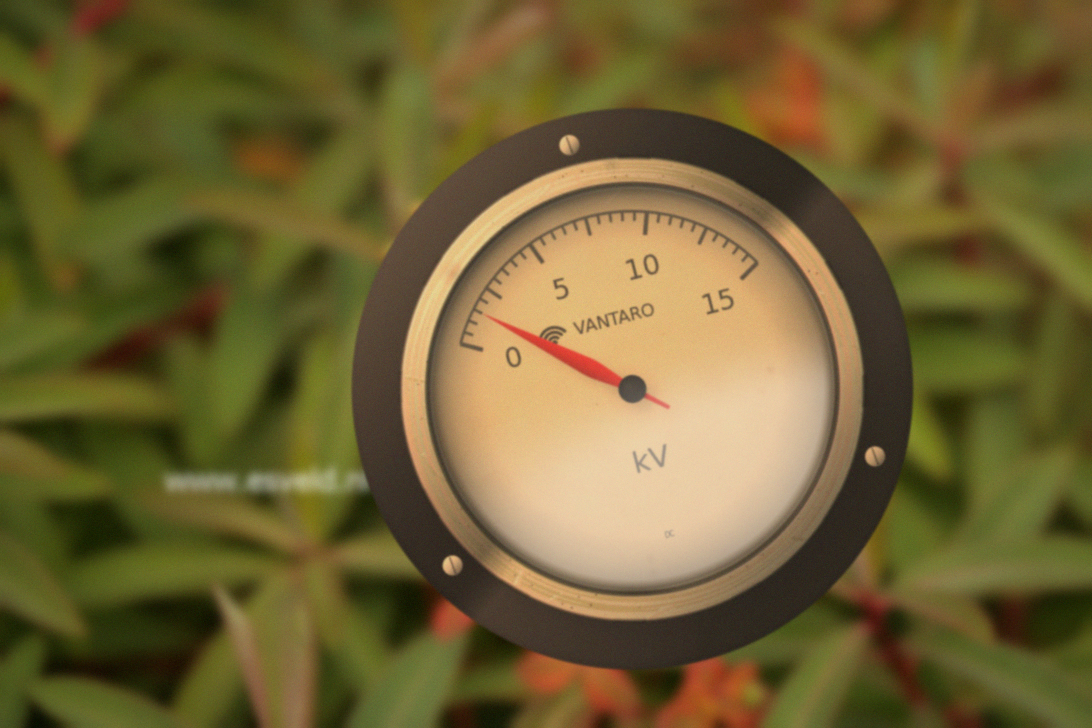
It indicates 1.5,kV
